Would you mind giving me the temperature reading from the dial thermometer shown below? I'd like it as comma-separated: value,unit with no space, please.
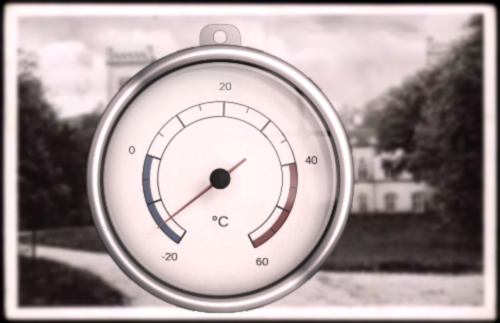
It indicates -15,°C
